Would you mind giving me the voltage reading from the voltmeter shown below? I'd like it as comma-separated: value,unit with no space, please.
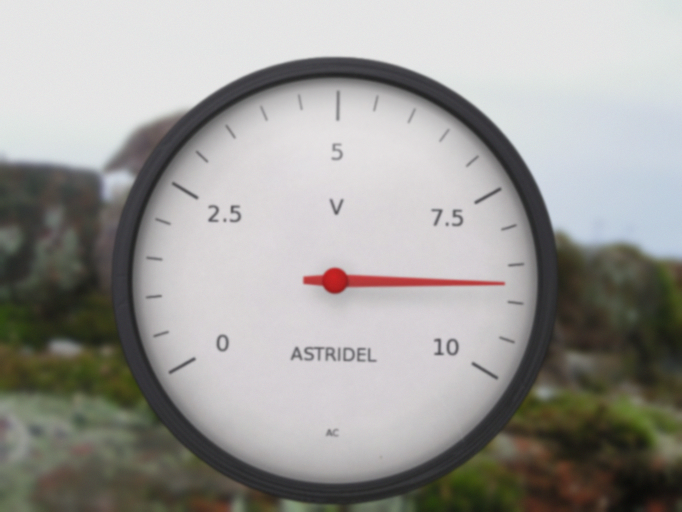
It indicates 8.75,V
